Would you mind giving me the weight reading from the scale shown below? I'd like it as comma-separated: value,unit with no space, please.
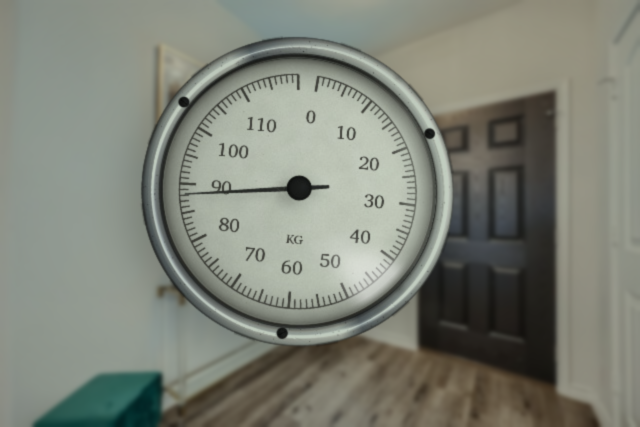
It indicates 88,kg
